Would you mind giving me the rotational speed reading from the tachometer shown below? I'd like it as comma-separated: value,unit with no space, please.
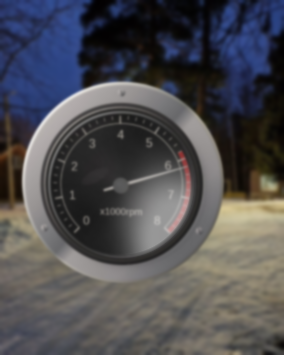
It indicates 6200,rpm
